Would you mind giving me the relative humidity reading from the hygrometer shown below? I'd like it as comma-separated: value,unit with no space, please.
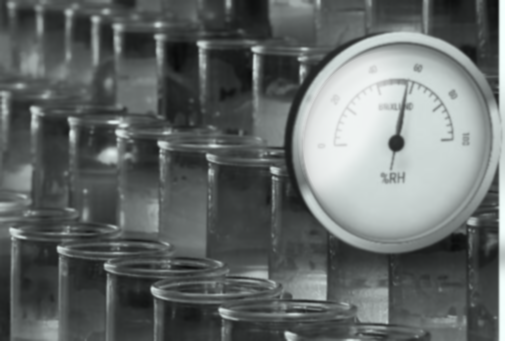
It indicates 56,%
